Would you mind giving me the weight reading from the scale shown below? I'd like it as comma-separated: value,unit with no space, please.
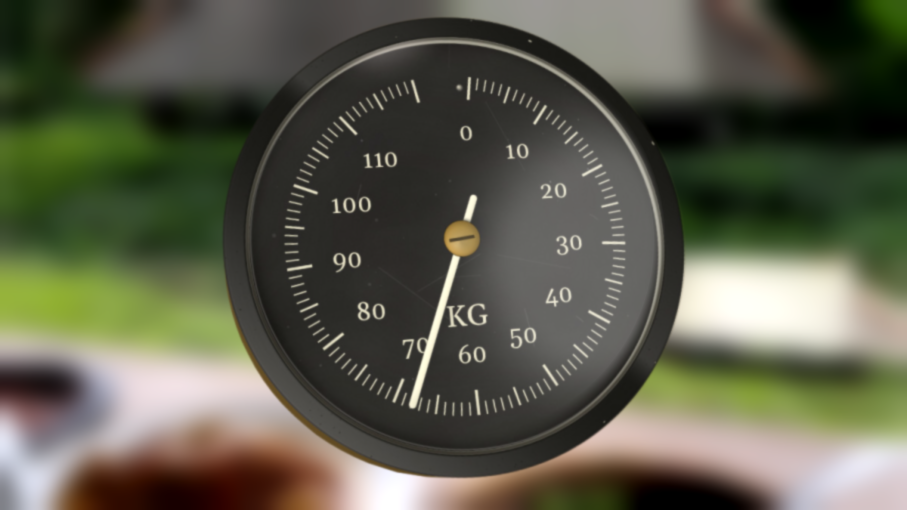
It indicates 68,kg
